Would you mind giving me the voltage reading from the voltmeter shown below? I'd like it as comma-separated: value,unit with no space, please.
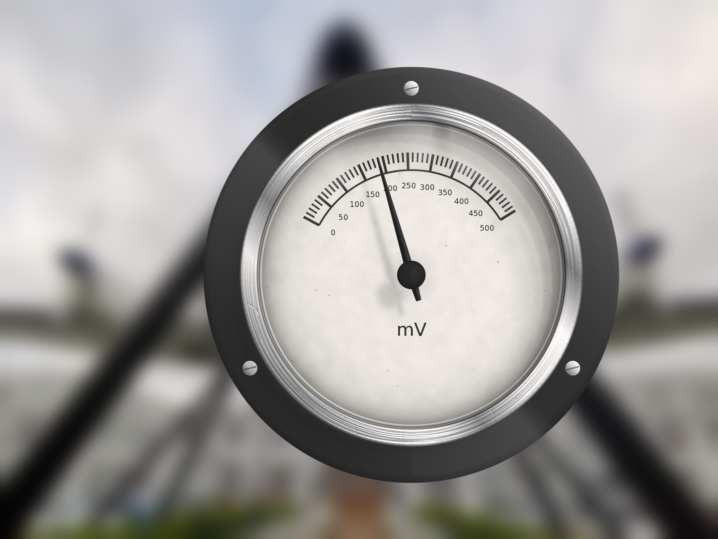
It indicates 190,mV
